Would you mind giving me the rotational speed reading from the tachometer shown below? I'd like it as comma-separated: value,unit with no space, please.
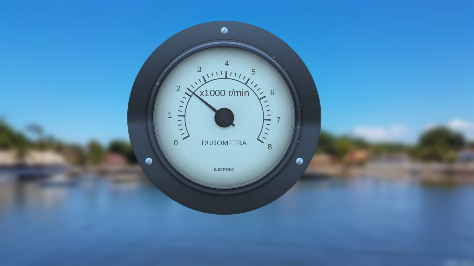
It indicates 2200,rpm
